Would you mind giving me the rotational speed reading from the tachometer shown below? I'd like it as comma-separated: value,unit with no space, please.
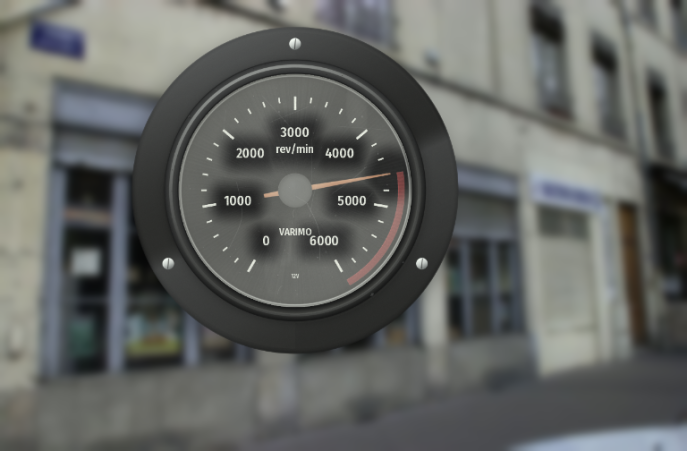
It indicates 4600,rpm
